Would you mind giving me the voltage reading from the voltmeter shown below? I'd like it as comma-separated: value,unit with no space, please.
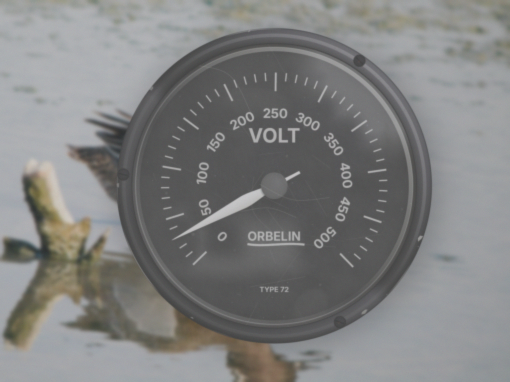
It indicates 30,V
